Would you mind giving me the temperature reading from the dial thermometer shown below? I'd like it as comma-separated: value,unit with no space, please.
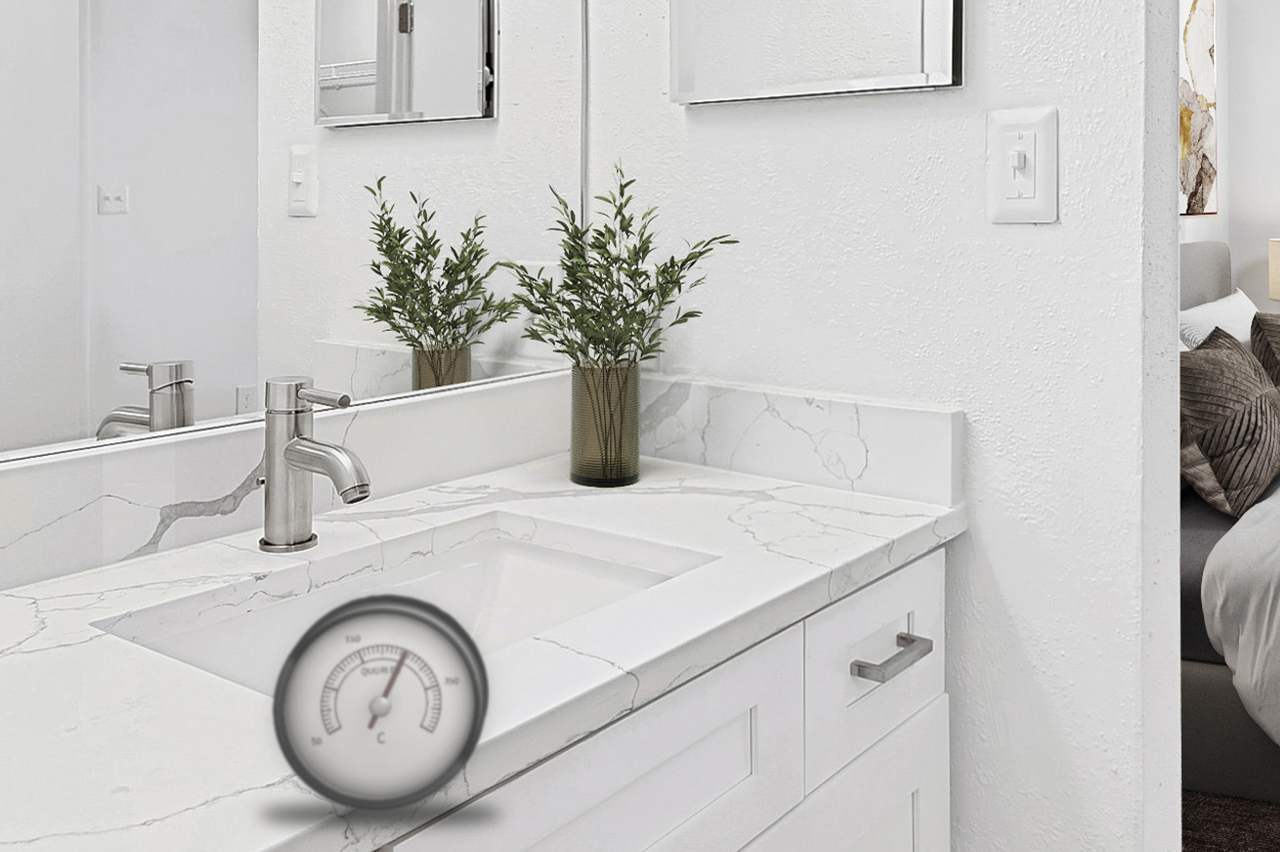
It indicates 200,°C
